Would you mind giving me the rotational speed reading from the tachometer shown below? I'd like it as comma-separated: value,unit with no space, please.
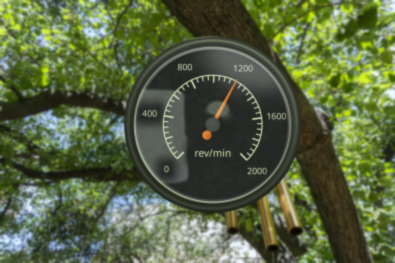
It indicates 1200,rpm
